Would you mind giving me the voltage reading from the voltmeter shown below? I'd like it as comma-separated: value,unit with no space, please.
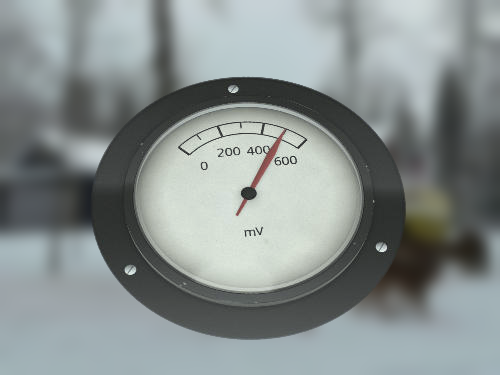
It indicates 500,mV
